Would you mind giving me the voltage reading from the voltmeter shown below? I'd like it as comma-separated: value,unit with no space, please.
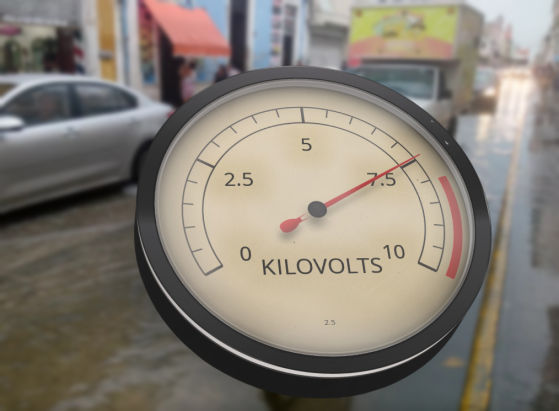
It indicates 7.5,kV
